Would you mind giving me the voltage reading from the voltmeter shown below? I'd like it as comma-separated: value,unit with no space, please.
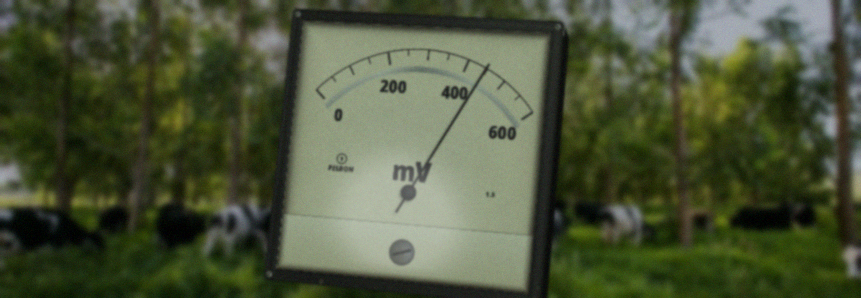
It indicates 450,mV
